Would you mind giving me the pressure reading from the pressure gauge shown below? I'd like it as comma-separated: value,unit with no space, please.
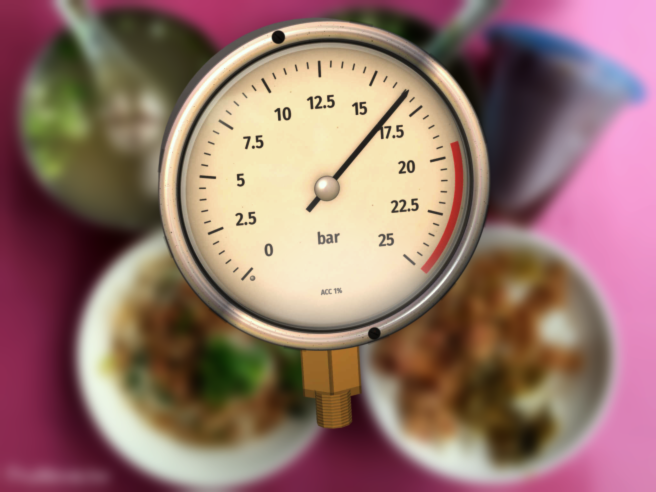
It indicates 16.5,bar
